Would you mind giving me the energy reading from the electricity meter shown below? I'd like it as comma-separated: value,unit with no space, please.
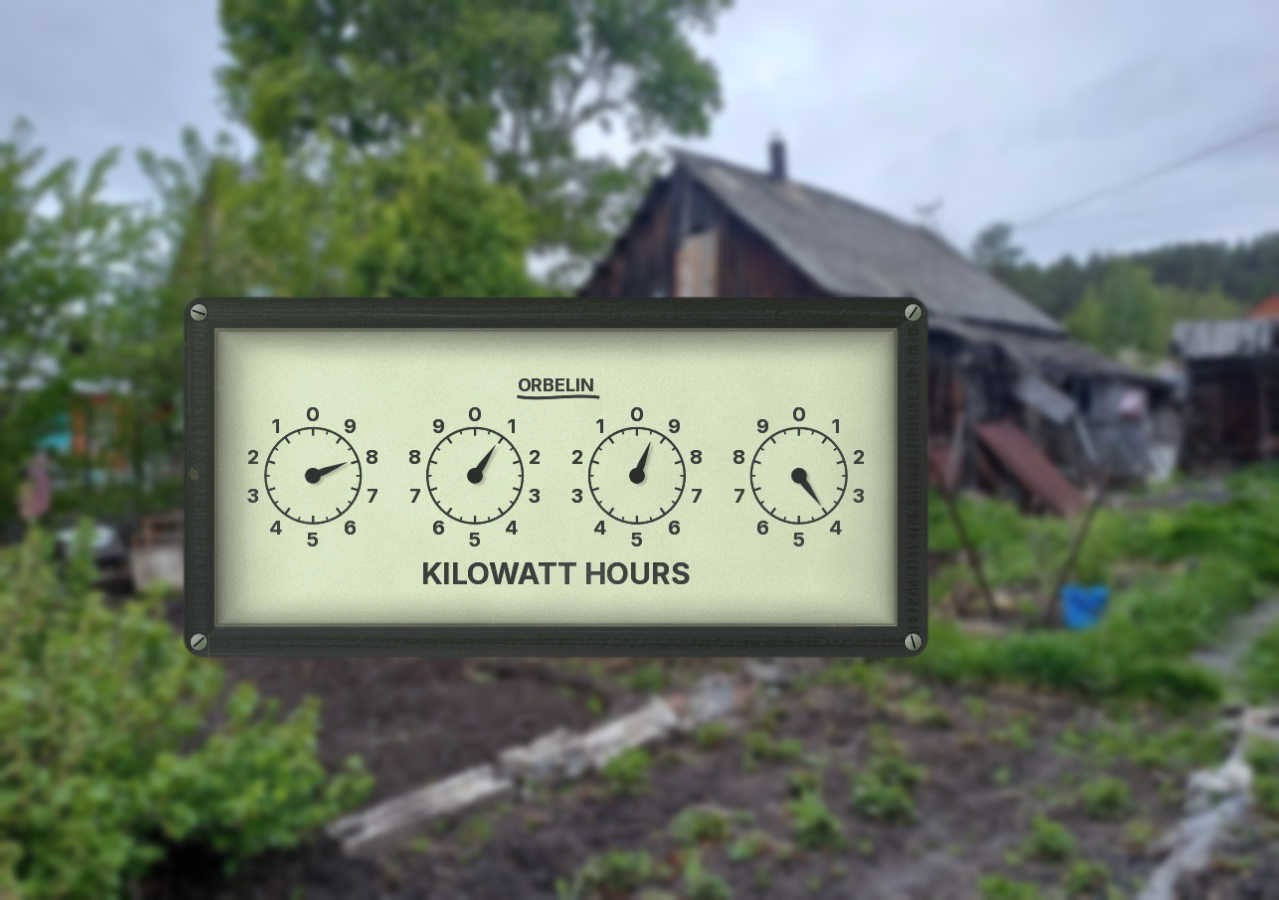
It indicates 8094,kWh
